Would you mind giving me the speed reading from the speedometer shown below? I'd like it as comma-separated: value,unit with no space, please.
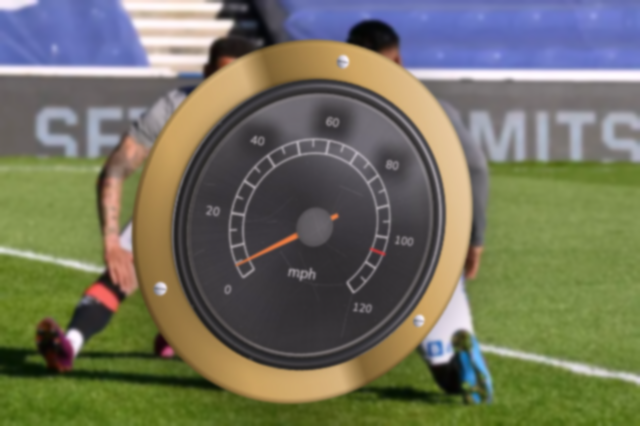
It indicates 5,mph
